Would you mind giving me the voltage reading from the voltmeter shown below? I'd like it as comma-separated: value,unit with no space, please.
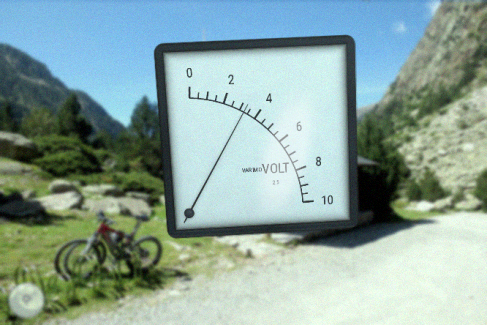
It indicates 3.25,V
